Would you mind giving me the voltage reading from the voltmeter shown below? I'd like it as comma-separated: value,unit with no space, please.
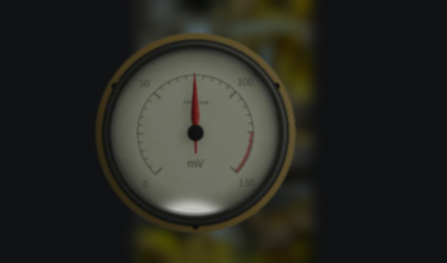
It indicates 75,mV
